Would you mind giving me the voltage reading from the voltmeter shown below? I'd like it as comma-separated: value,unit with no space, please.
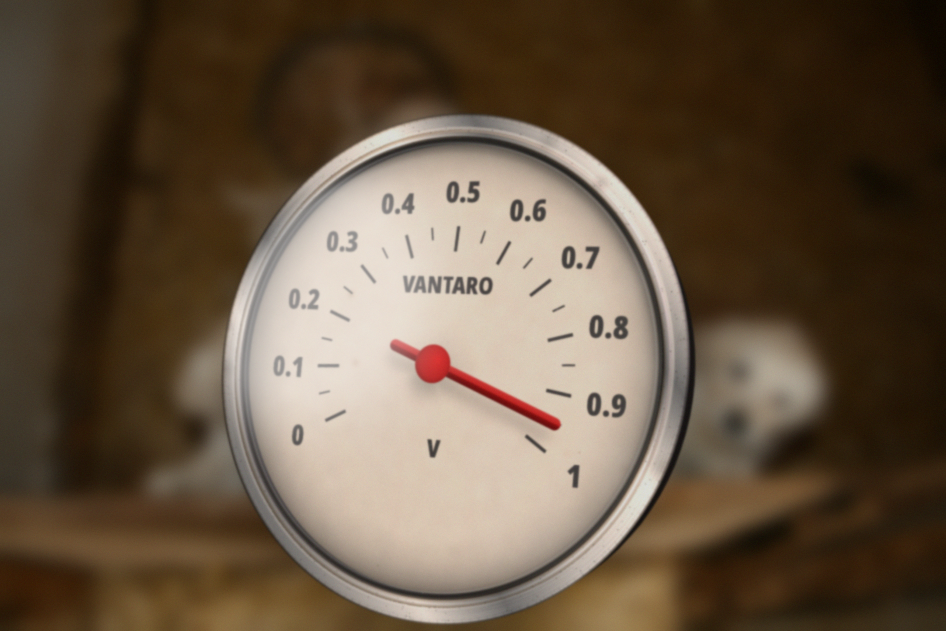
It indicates 0.95,V
